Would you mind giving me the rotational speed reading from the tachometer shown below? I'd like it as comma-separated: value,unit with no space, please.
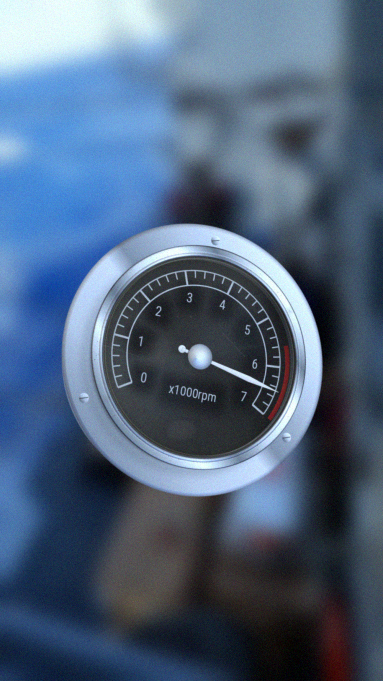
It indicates 6500,rpm
